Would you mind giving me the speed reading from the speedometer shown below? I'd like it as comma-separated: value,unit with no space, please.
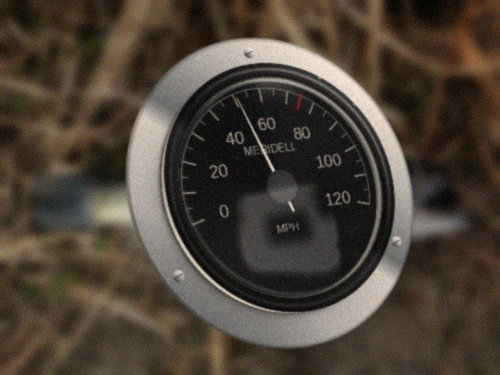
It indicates 50,mph
